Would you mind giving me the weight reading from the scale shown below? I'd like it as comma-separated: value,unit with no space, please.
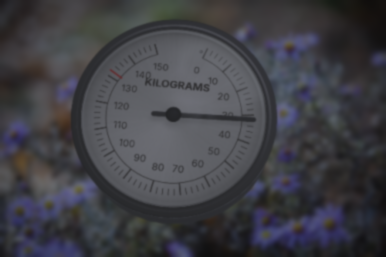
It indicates 32,kg
